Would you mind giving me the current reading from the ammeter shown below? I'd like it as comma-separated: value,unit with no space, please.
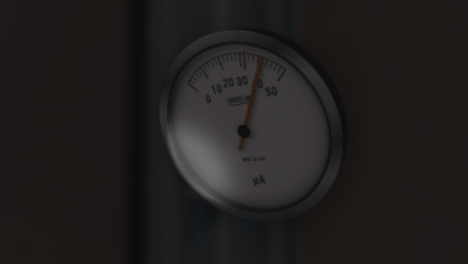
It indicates 40,µA
